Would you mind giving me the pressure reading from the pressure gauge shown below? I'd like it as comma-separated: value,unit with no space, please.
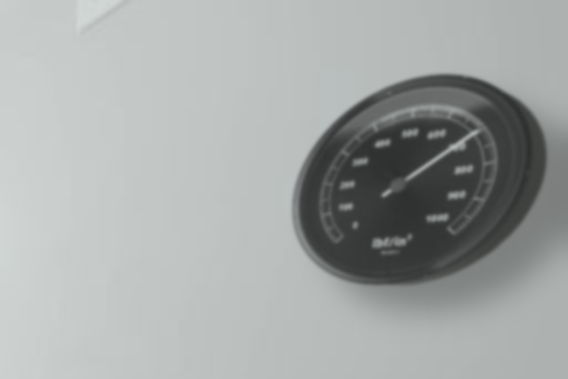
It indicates 700,psi
